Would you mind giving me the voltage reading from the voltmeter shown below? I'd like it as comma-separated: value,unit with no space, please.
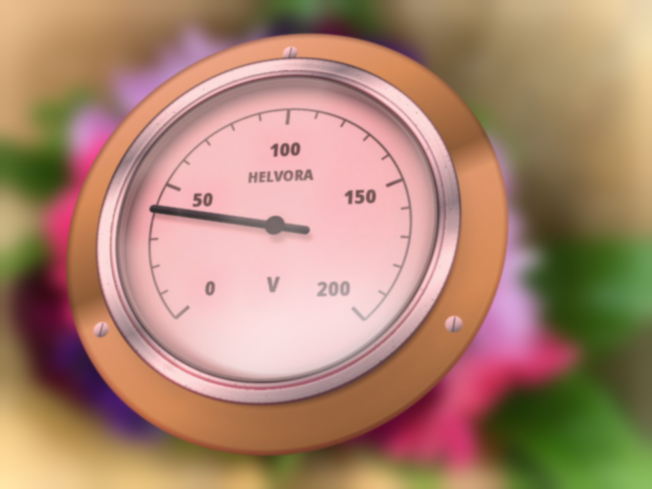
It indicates 40,V
